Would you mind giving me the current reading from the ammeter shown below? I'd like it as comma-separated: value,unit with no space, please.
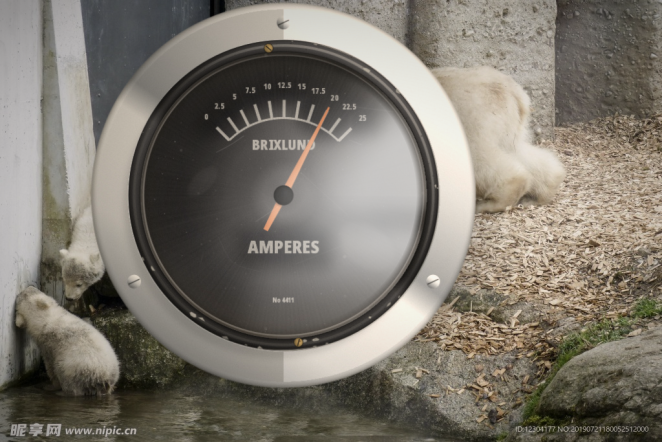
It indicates 20,A
